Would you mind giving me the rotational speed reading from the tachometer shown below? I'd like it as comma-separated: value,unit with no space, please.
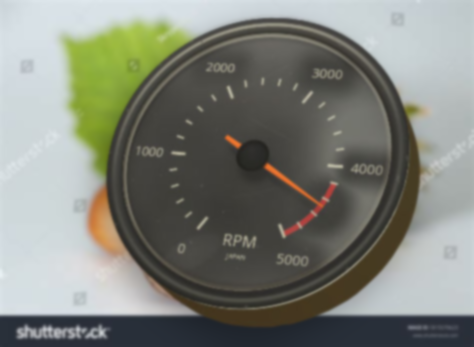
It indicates 4500,rpm
